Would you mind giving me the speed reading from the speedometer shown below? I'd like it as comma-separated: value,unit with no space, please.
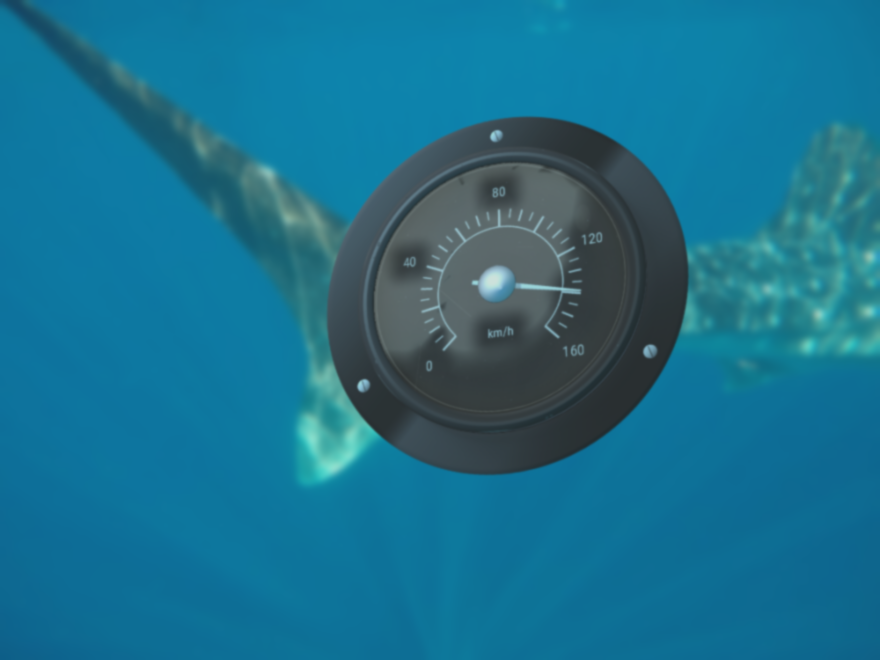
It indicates 140,km/h
